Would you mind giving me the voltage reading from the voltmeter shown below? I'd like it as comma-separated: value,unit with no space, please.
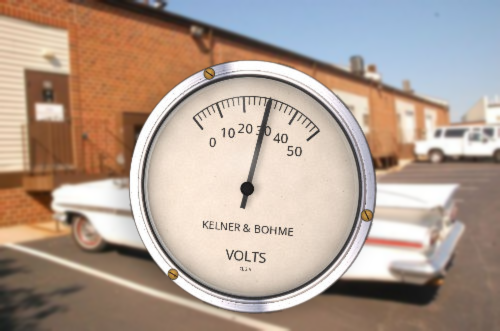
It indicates 30,V
